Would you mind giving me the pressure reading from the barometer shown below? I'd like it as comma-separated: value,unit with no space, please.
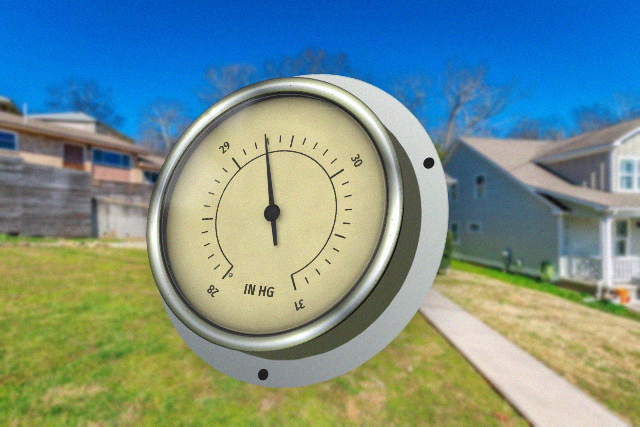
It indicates 29.3,inHg
